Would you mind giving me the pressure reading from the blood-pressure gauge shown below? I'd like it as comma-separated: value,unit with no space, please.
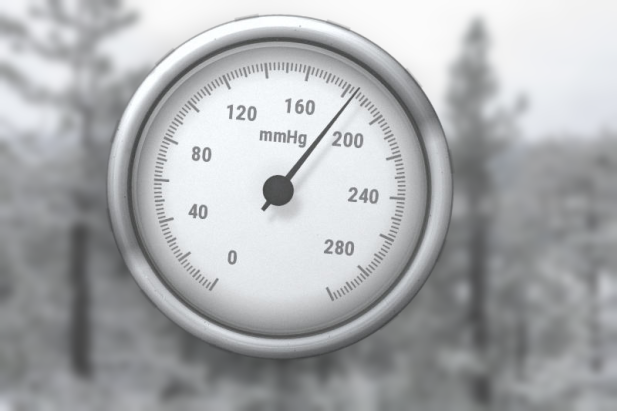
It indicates 184,mmHg
